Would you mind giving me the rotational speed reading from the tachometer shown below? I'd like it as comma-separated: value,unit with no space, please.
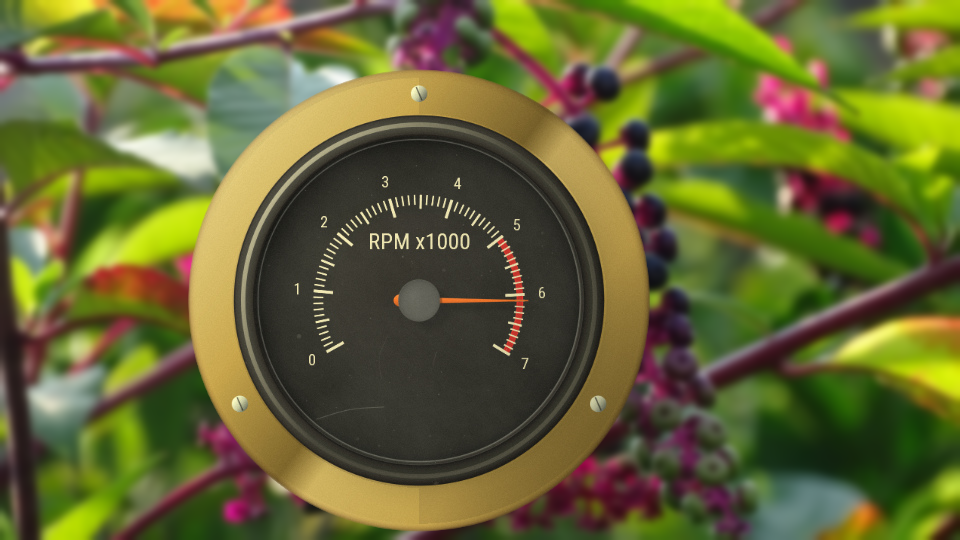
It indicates 6100,rpm
